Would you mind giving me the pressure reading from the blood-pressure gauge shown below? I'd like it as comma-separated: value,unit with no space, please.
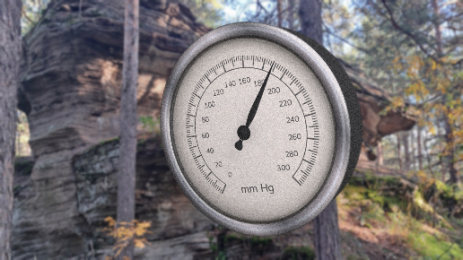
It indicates 190,mmHg
